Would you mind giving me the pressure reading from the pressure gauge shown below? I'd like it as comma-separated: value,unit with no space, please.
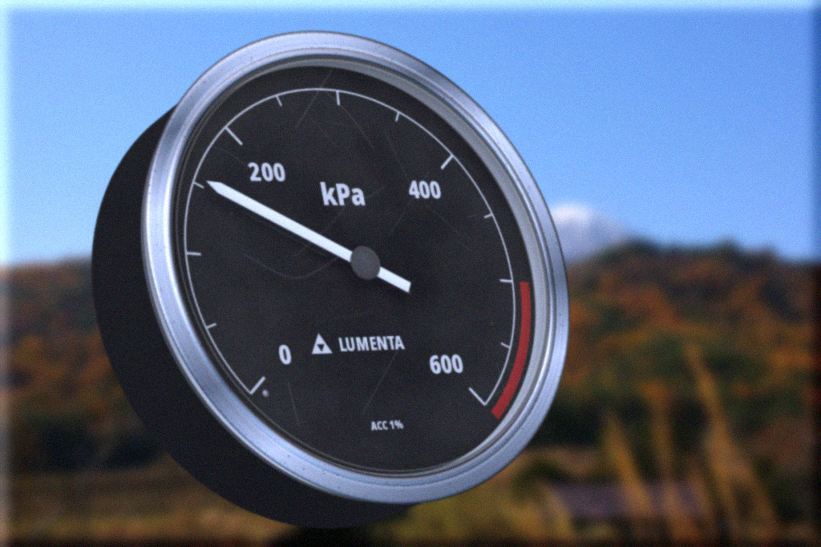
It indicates 150,kPa
